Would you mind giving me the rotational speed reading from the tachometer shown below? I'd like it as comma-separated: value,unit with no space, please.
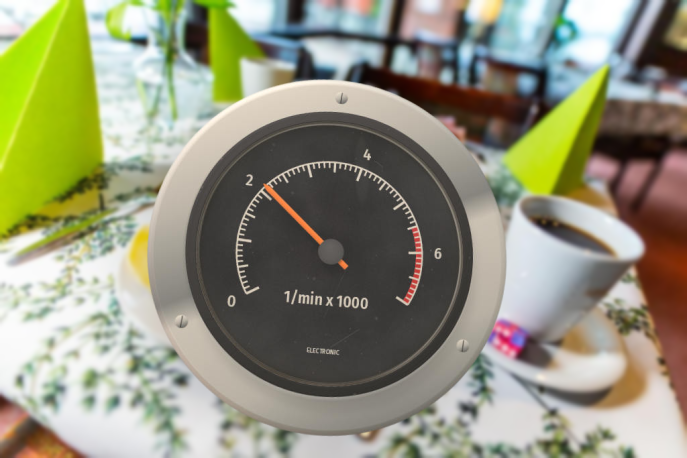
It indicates 2100,rpm
